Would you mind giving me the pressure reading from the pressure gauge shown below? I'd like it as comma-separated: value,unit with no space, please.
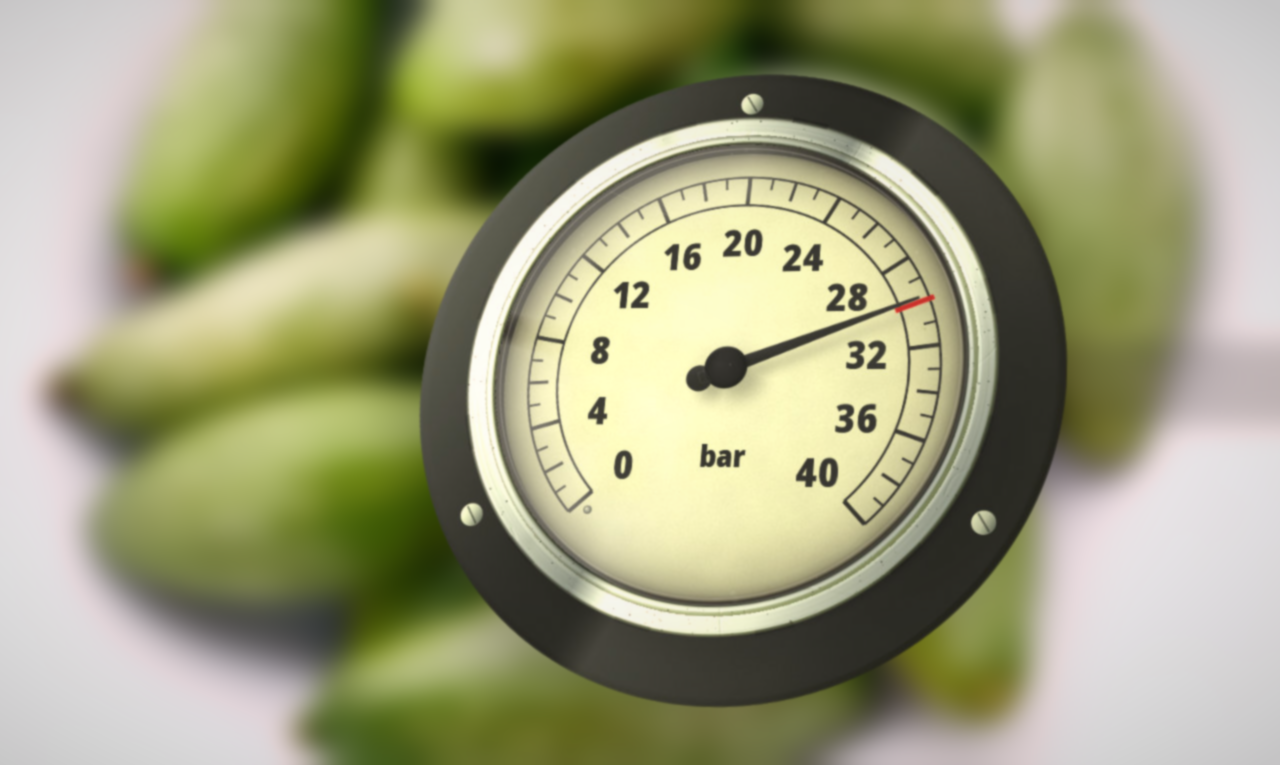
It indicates 30,bar
